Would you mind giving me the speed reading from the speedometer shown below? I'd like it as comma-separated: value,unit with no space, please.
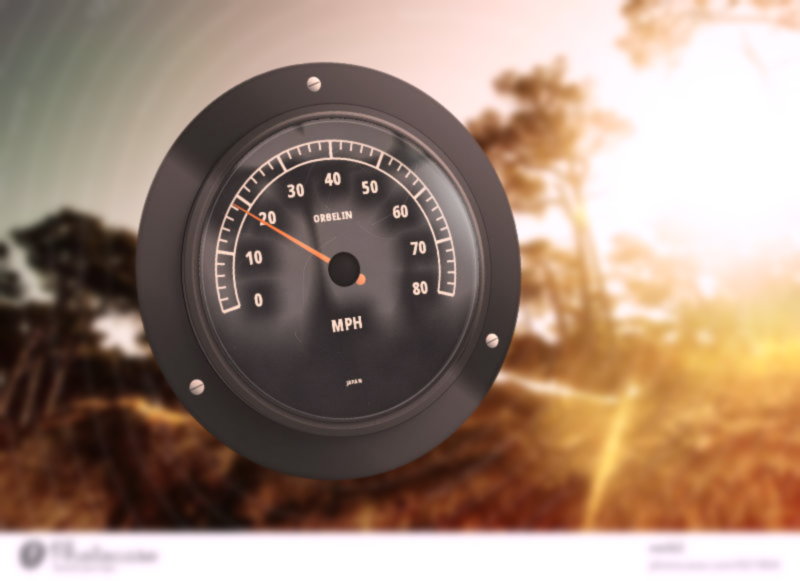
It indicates 18,mph
